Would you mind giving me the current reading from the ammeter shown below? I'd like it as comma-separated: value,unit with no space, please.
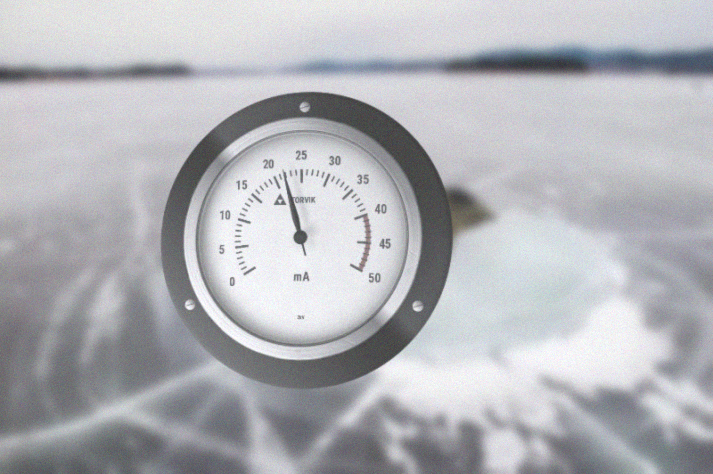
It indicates 22,mA
